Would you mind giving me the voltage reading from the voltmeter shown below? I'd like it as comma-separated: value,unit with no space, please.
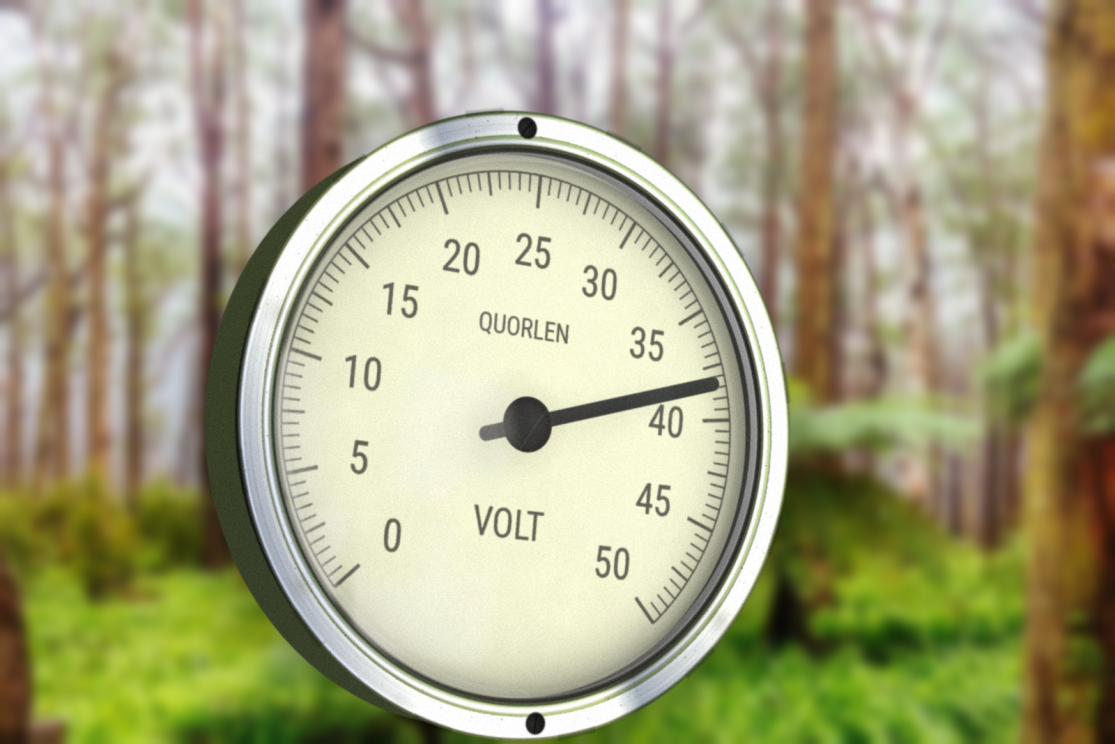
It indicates 38.25,V
